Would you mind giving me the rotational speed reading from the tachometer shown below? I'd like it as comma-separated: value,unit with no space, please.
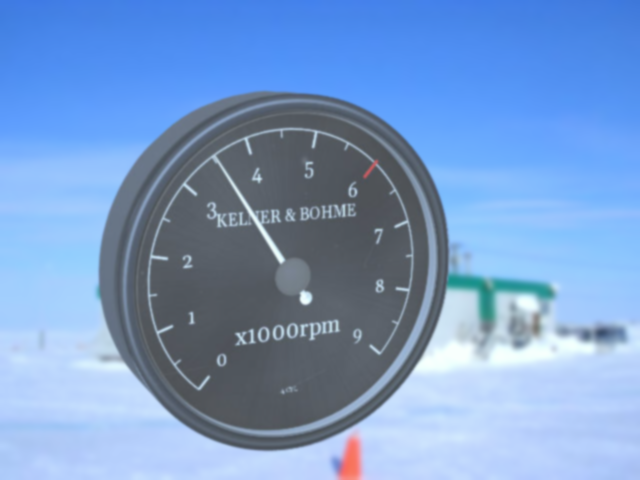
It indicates 3500,rpm
